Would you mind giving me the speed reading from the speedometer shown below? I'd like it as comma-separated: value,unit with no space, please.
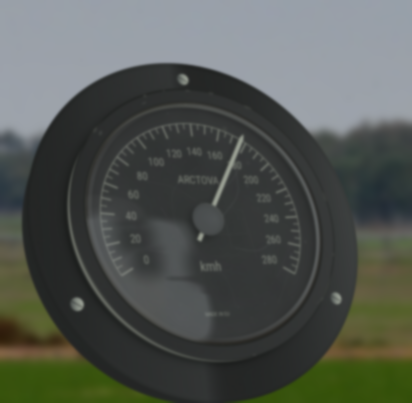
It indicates 175,km/h
